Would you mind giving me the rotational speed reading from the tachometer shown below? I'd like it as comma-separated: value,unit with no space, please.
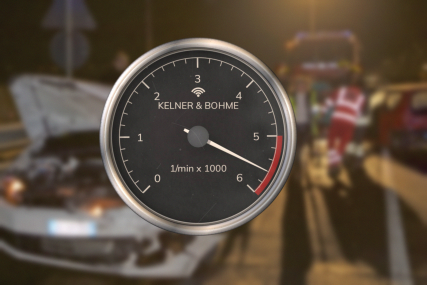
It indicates 5600,rpm
